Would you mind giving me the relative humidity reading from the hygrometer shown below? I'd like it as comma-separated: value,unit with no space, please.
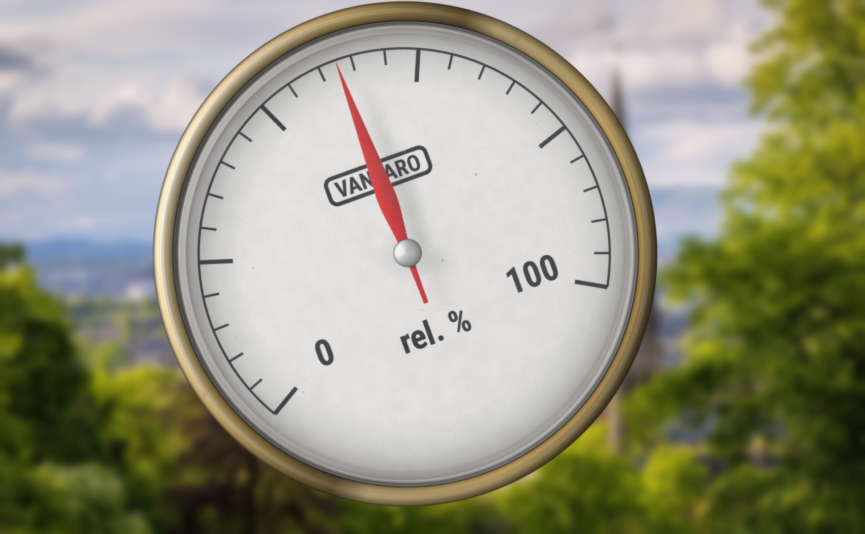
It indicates 50,%
